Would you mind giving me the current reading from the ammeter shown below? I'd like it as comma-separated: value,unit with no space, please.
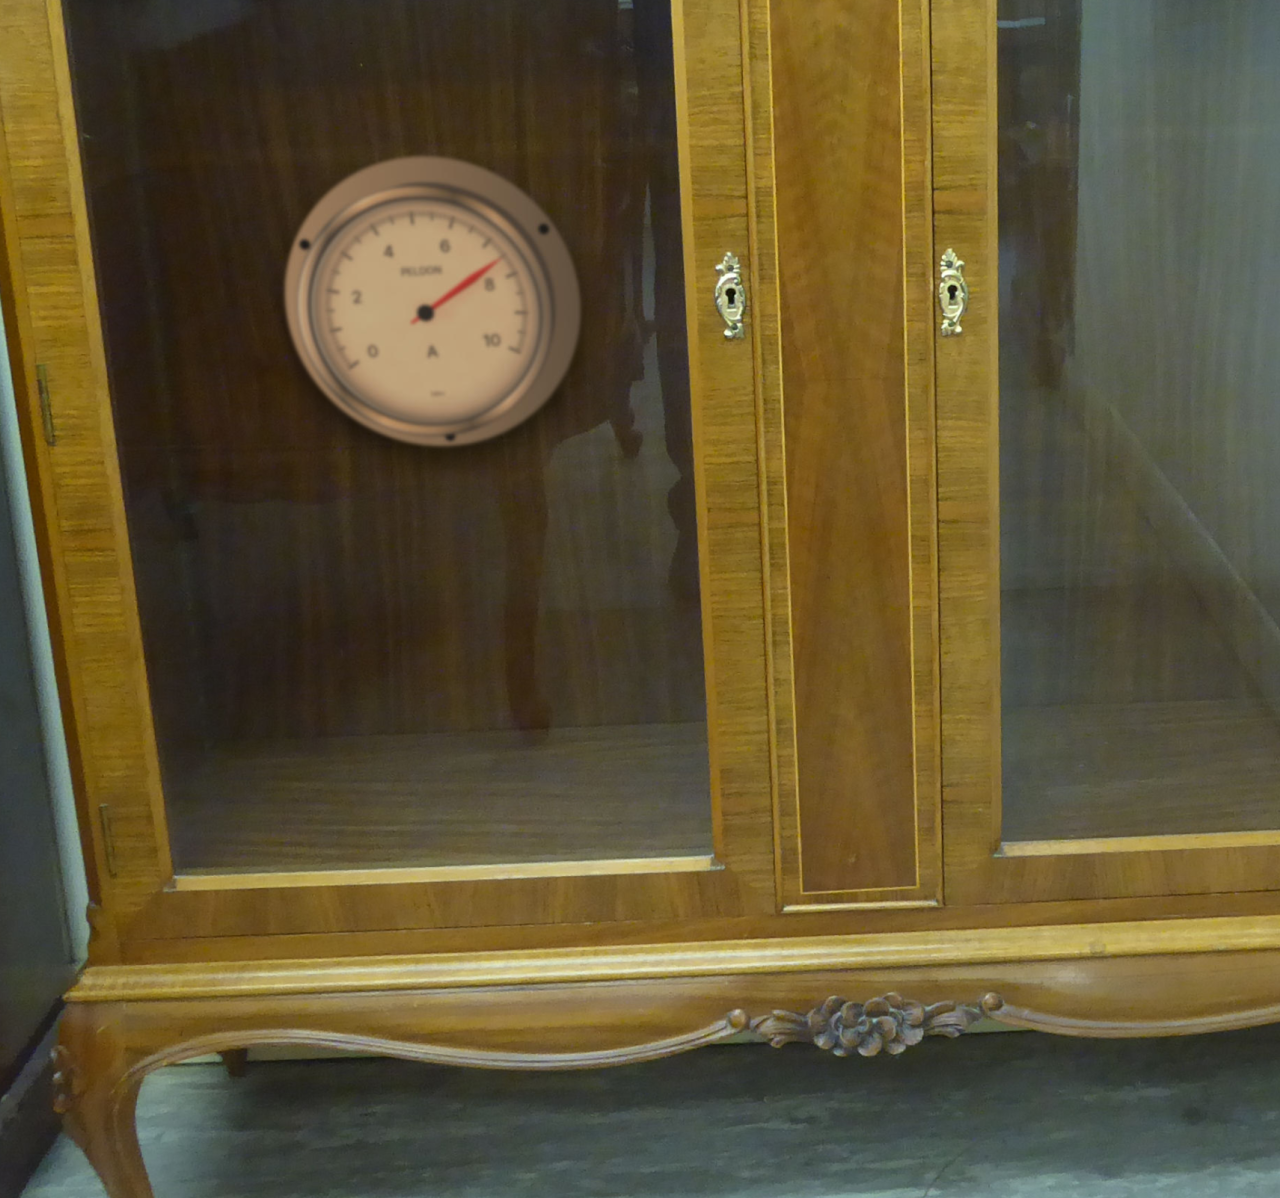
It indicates 7.5,A
